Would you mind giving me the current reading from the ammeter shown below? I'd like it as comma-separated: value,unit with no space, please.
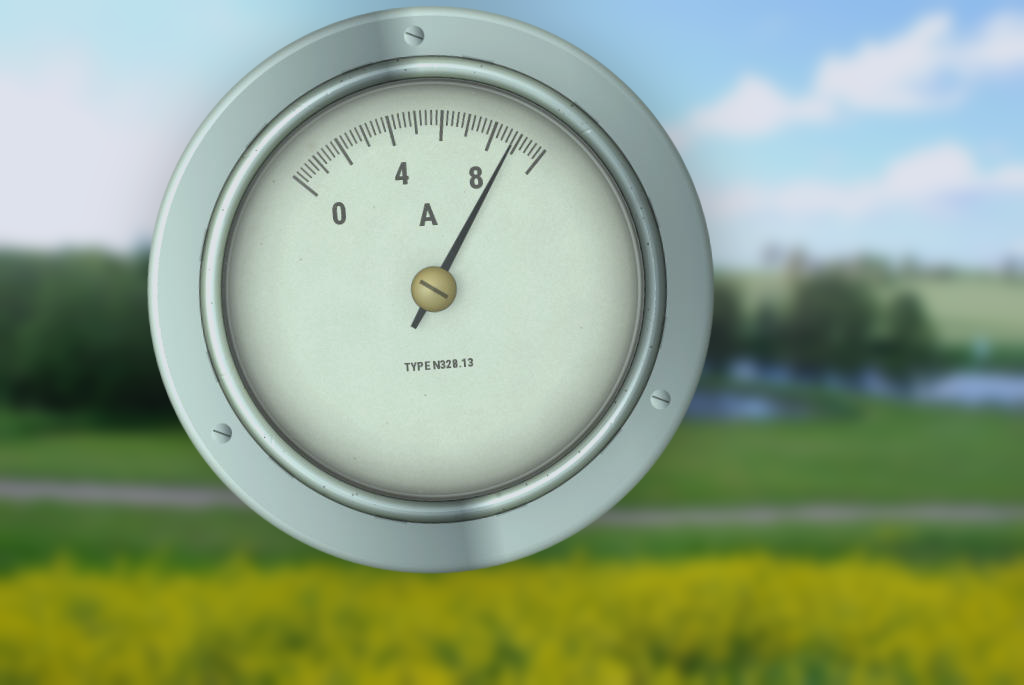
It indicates 8.8,A
